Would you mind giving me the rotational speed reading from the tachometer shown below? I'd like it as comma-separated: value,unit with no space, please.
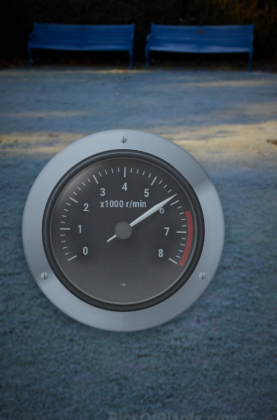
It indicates 5800,rpm
